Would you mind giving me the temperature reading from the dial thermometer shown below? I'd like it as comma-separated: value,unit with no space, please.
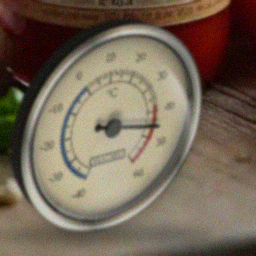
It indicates 45,°C
